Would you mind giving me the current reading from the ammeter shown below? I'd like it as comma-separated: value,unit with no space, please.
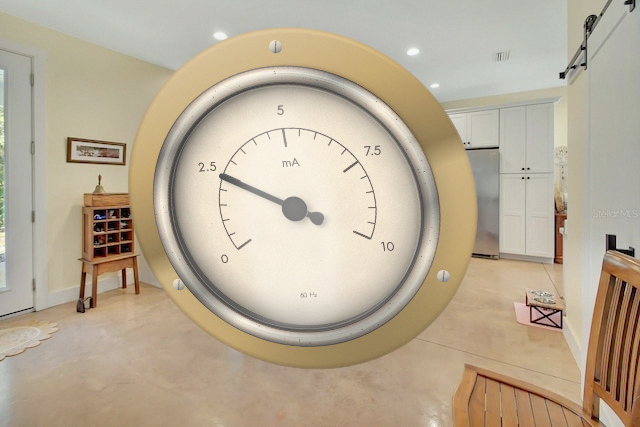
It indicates 2.5,mA
